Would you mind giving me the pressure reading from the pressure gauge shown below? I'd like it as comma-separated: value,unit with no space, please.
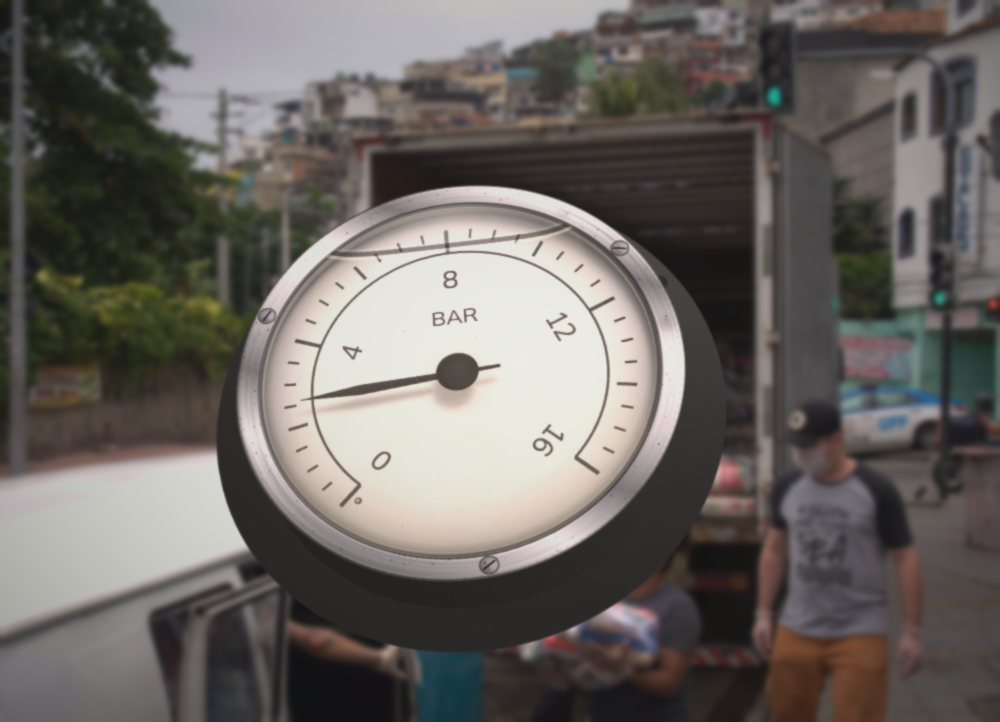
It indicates 2.5,bar
